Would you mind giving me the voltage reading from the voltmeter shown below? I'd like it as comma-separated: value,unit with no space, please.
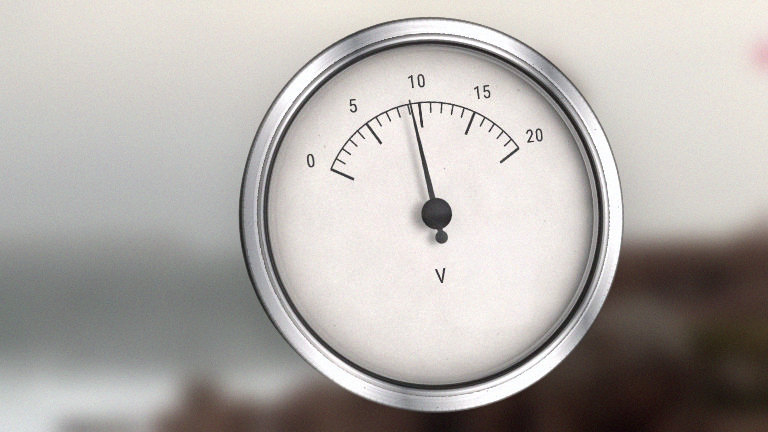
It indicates 9,V
